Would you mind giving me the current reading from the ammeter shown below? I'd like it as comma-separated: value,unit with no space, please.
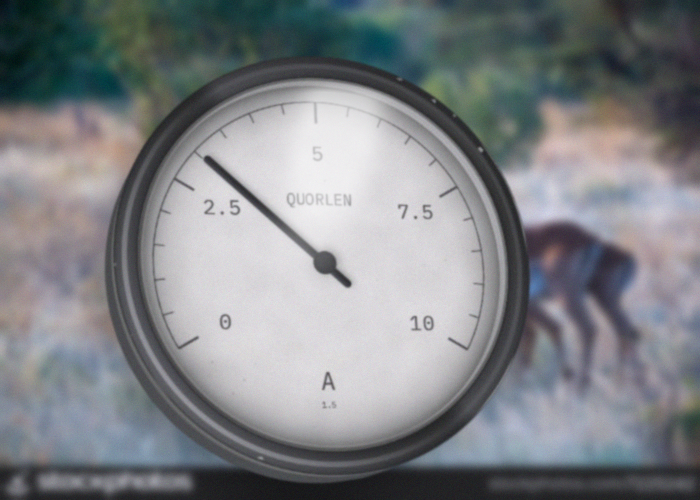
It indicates 3,A
